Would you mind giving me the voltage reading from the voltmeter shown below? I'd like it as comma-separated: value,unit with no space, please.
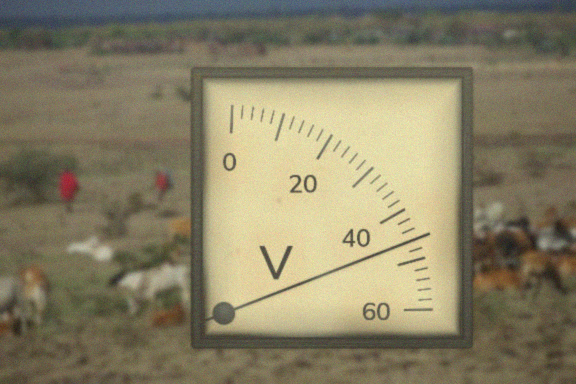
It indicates 46,V
